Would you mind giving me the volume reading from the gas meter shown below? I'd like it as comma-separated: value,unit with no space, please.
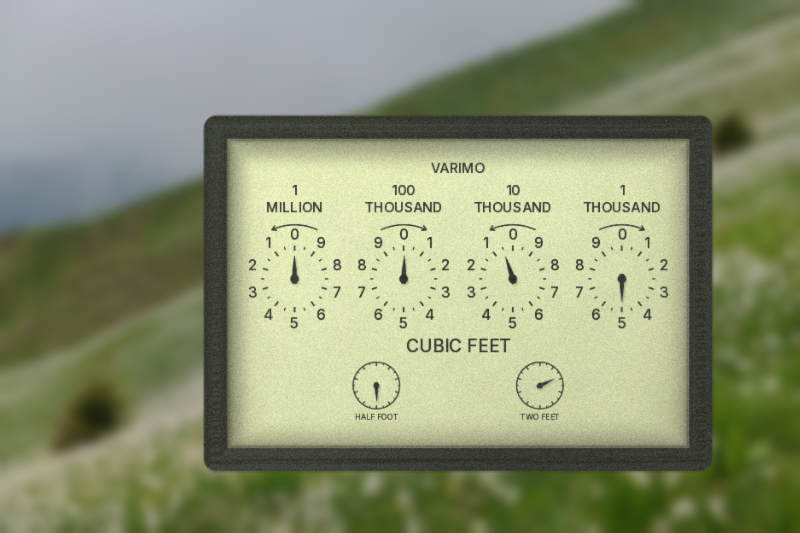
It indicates 500,ft³
